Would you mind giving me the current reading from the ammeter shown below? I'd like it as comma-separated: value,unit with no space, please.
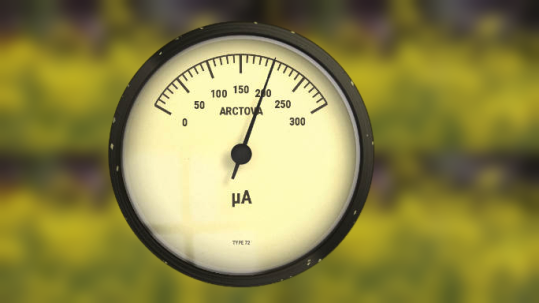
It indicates 200,µA
